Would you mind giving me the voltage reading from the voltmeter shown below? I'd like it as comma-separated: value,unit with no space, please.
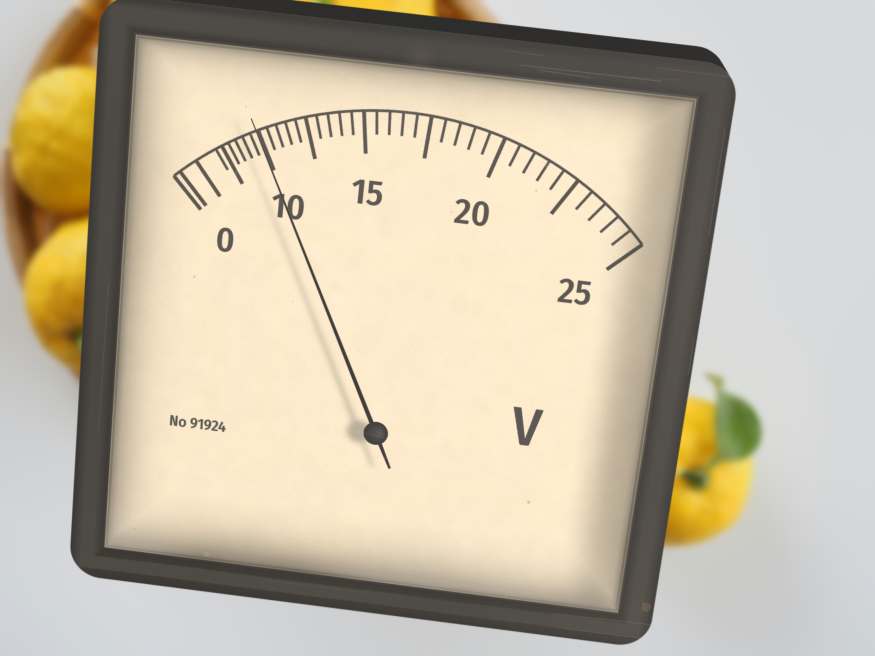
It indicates 10,V
